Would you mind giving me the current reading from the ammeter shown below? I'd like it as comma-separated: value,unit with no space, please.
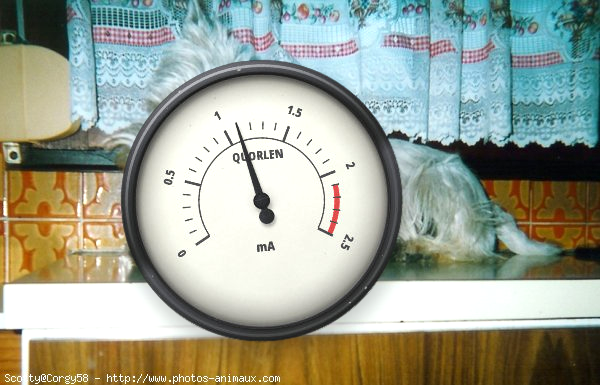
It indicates 1.1,mA
